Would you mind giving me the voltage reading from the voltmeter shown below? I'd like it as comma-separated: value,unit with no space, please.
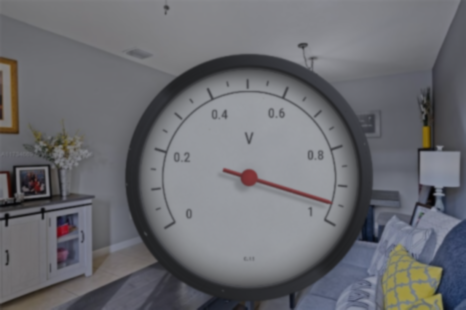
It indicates 0.95,V
